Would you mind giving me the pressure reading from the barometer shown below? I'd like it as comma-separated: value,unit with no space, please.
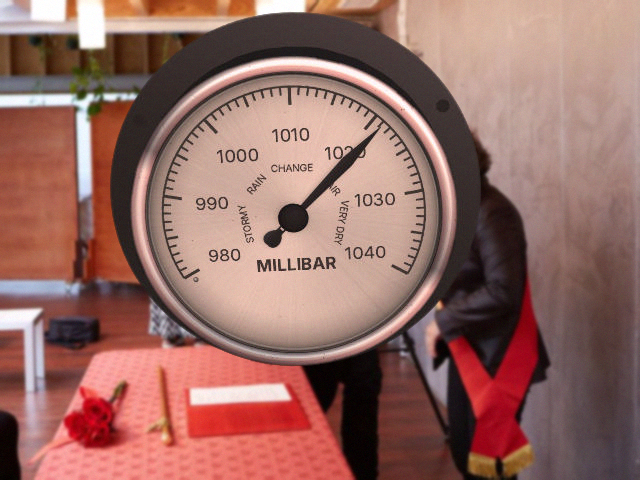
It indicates 1021,mbar
